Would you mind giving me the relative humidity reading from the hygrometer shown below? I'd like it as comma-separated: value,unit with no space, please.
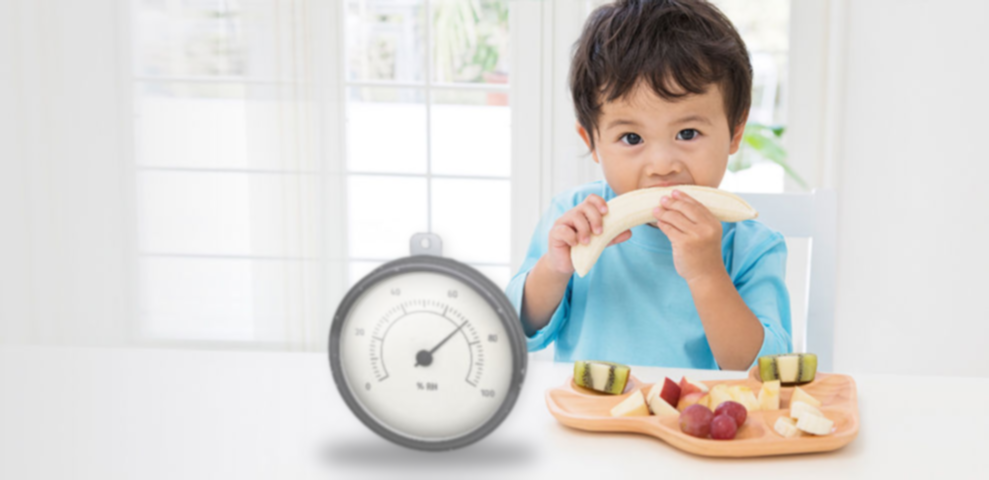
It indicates 70,%
